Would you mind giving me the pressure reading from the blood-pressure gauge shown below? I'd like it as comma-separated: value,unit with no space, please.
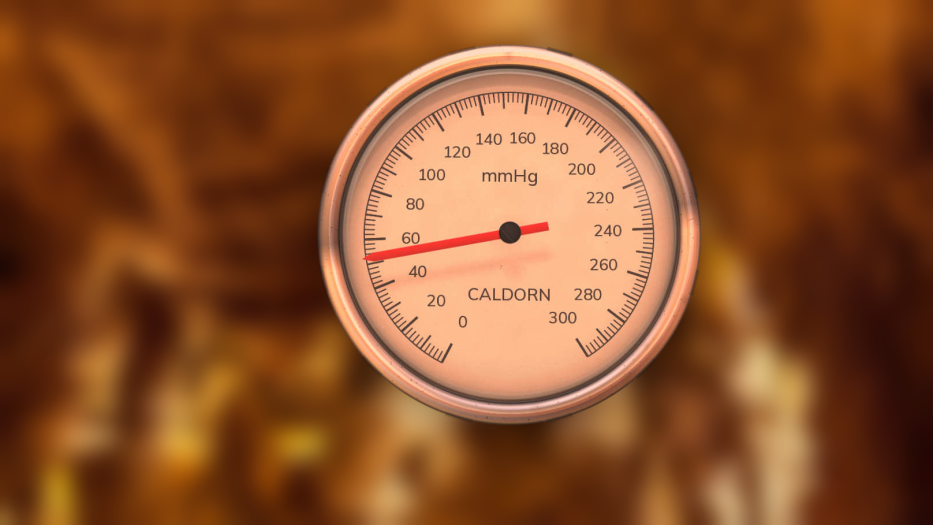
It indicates 52,mmHg
